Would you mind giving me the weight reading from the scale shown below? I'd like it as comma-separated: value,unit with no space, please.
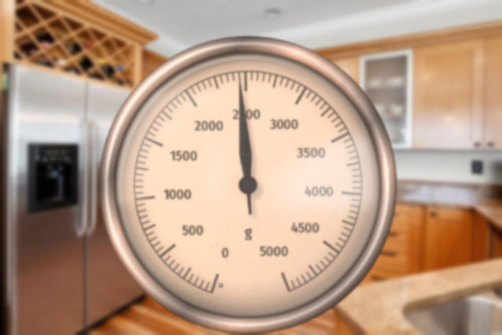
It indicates 2450,g
